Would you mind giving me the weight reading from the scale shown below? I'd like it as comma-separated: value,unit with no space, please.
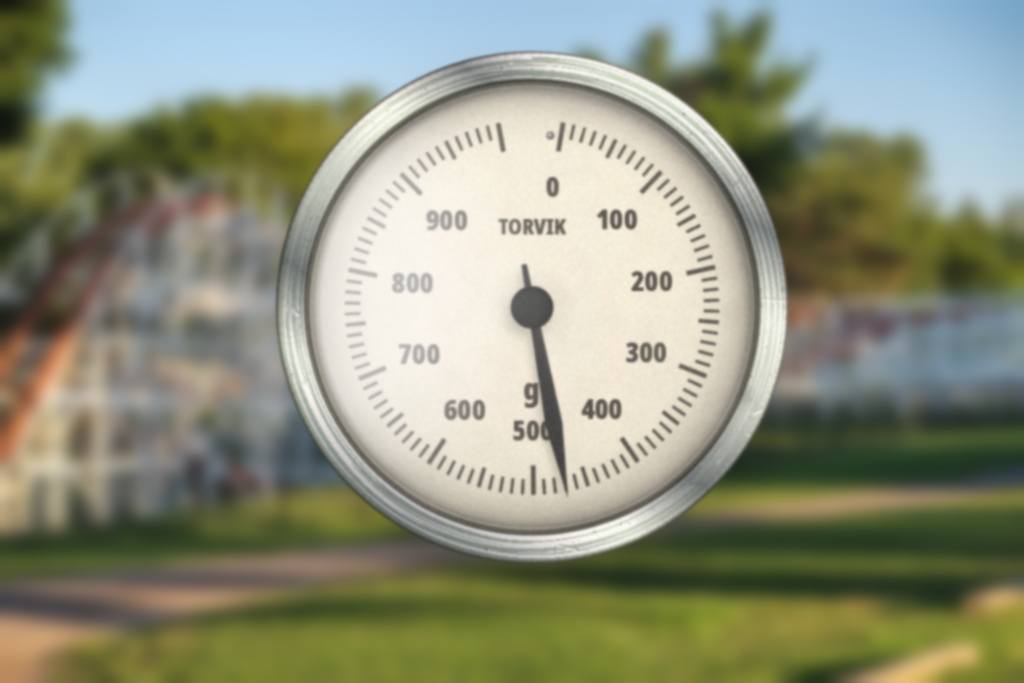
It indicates 470,g
